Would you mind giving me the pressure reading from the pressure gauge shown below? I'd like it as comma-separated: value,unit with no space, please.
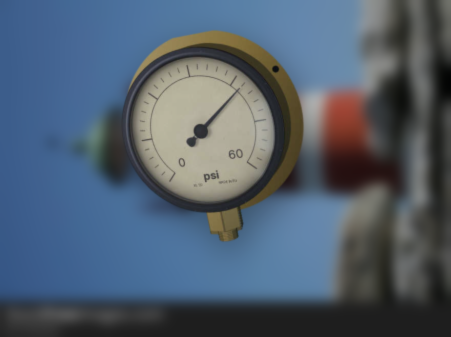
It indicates 42,psi
